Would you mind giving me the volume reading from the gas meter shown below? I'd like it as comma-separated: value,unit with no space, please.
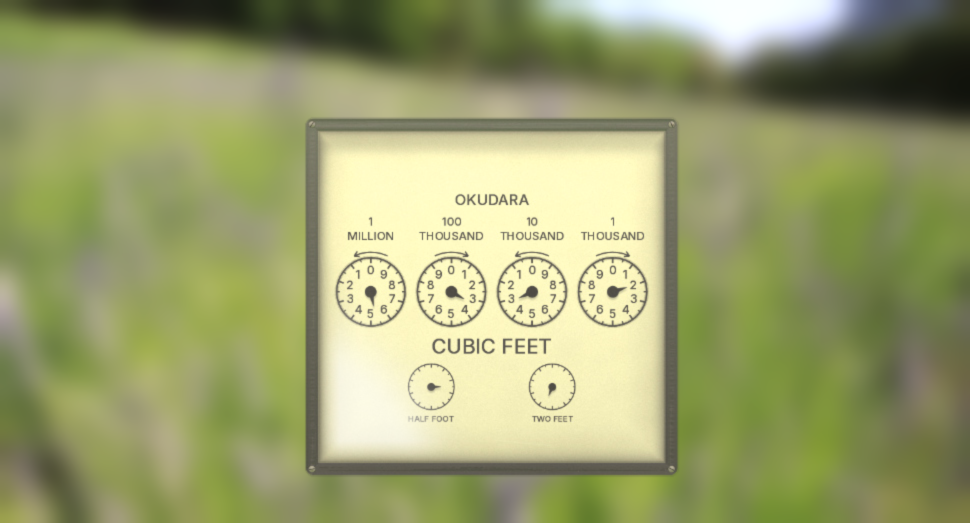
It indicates 533200,ft³
